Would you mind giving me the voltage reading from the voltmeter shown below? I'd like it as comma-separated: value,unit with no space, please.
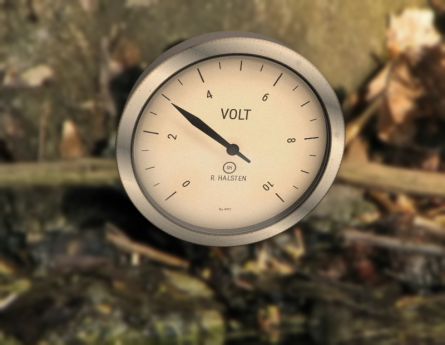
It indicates 3,V
